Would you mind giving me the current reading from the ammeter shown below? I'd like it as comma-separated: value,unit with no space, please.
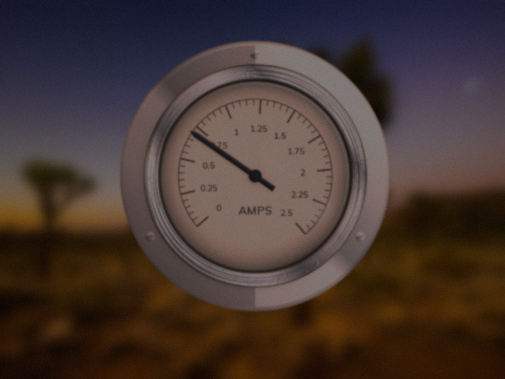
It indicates 0.7,A
